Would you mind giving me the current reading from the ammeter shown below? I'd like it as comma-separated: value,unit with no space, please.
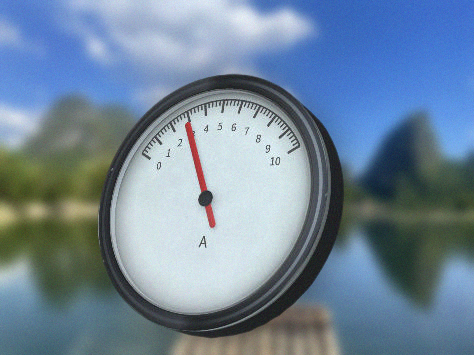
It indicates 3,A
